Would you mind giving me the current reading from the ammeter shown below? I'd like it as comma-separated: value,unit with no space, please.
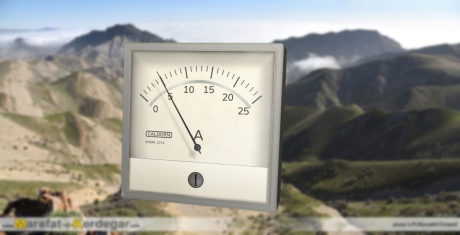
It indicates 5,A
